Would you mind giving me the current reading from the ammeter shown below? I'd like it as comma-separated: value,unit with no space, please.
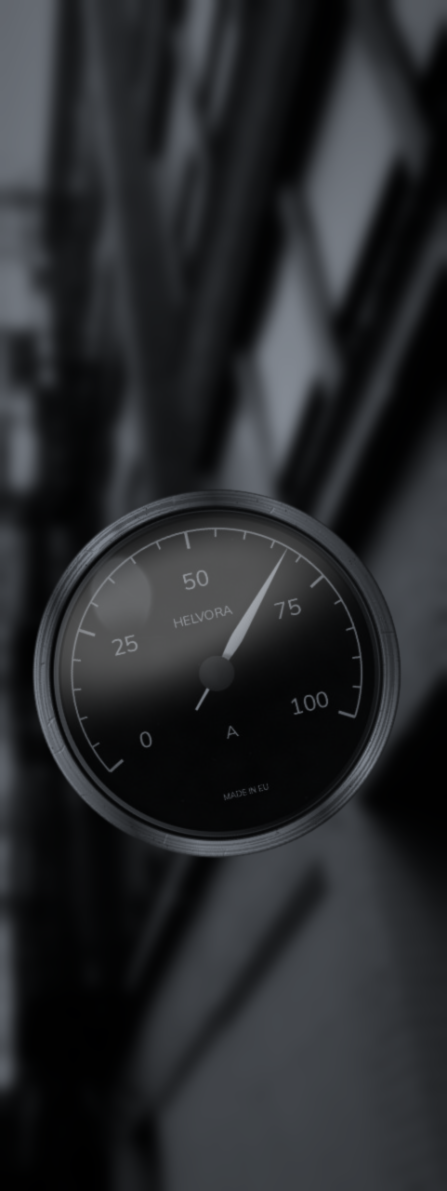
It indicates 67.5,A
